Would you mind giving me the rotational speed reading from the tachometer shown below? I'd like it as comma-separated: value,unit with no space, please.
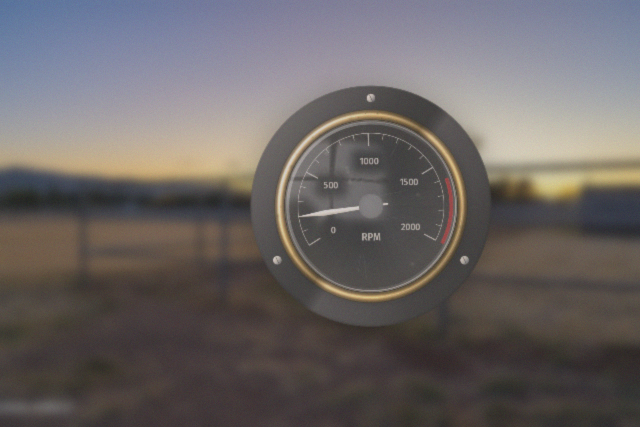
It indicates 200,rpm
